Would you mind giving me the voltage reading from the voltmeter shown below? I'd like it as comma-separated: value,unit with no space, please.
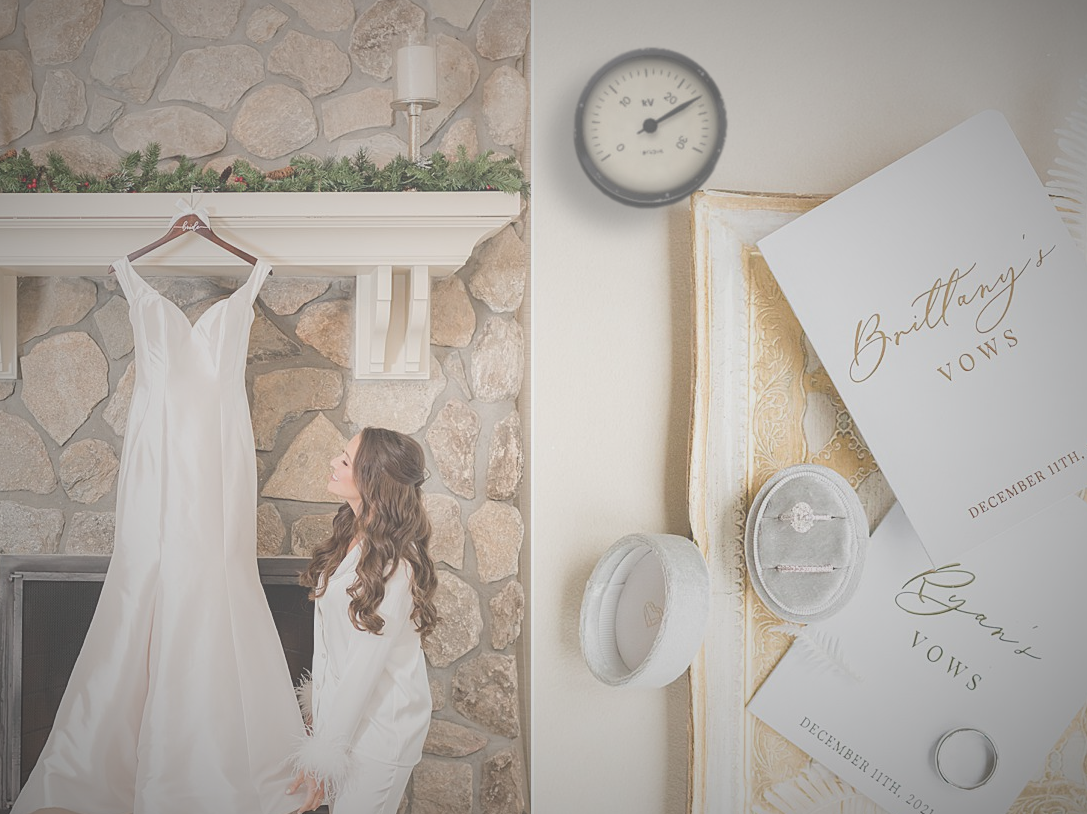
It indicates 23,kV
